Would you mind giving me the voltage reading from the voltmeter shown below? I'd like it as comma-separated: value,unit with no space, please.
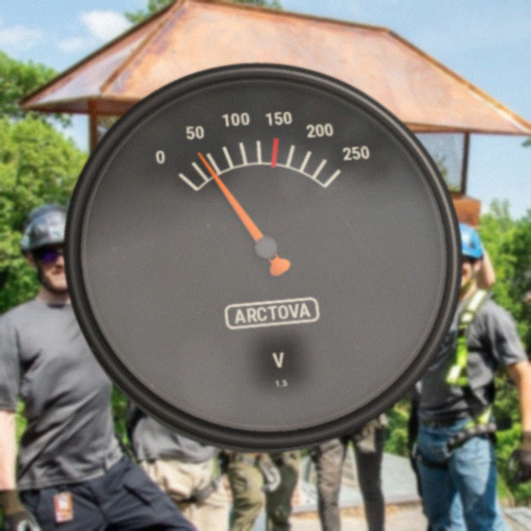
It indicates 37.5,V
